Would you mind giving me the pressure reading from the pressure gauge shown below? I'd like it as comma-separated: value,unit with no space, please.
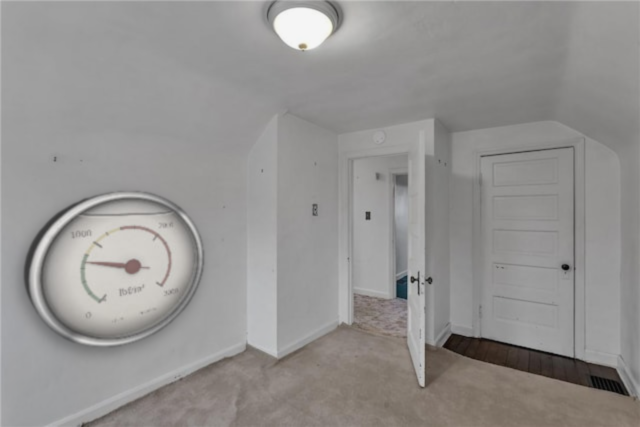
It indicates 700,psi
